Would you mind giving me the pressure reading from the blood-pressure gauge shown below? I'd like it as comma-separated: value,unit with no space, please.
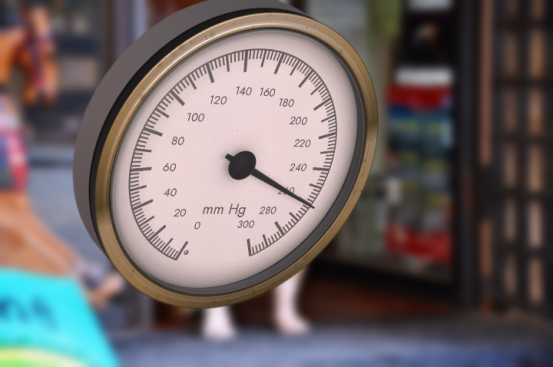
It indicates 260,mmHg
